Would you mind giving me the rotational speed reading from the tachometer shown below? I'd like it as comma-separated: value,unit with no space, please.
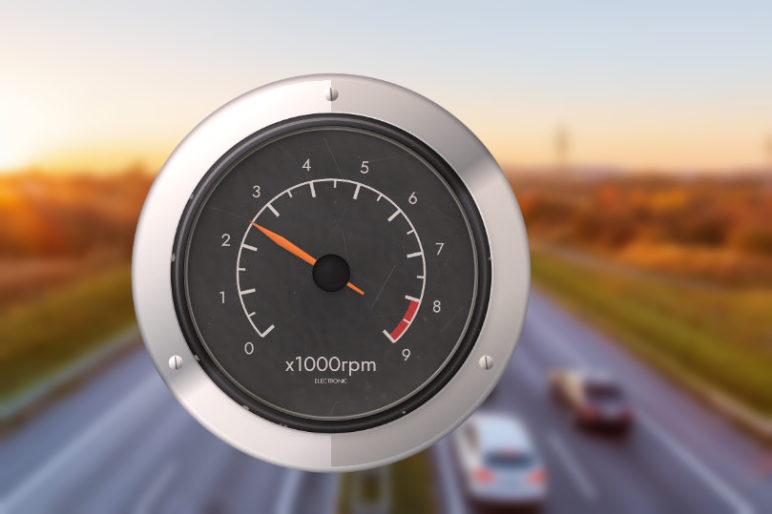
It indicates 2500,rpm
